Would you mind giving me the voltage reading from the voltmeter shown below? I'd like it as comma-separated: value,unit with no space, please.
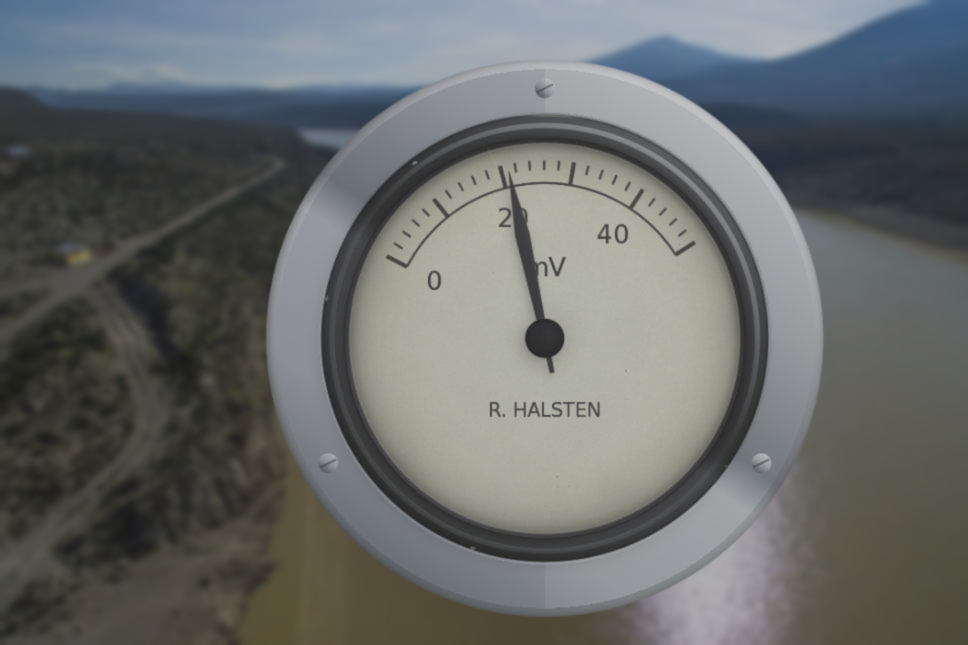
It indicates 21,mV
